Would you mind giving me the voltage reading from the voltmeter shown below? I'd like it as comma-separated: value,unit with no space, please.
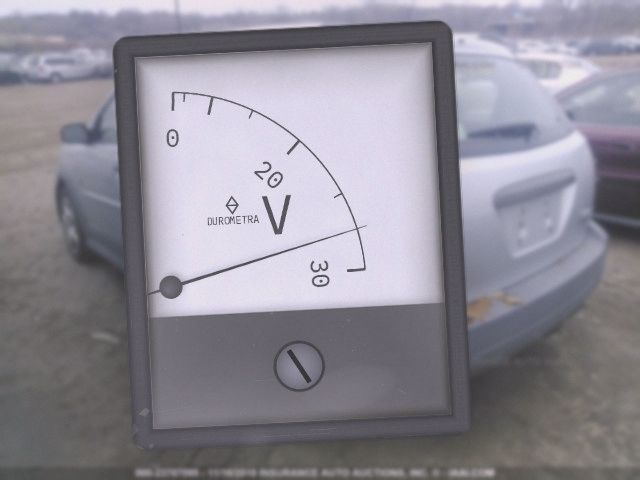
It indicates 27.5,V
